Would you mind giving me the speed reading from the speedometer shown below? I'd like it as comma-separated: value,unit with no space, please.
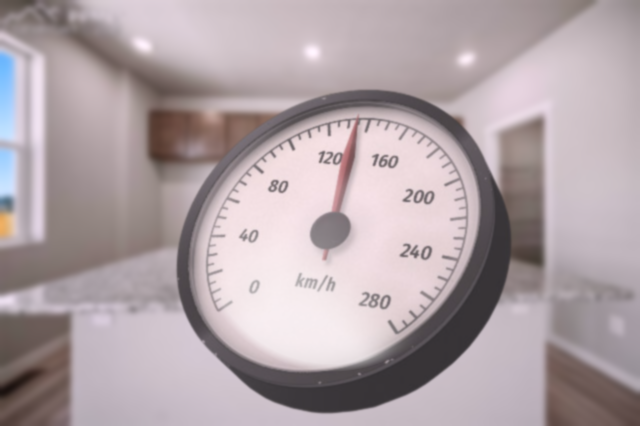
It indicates 135,km/h
